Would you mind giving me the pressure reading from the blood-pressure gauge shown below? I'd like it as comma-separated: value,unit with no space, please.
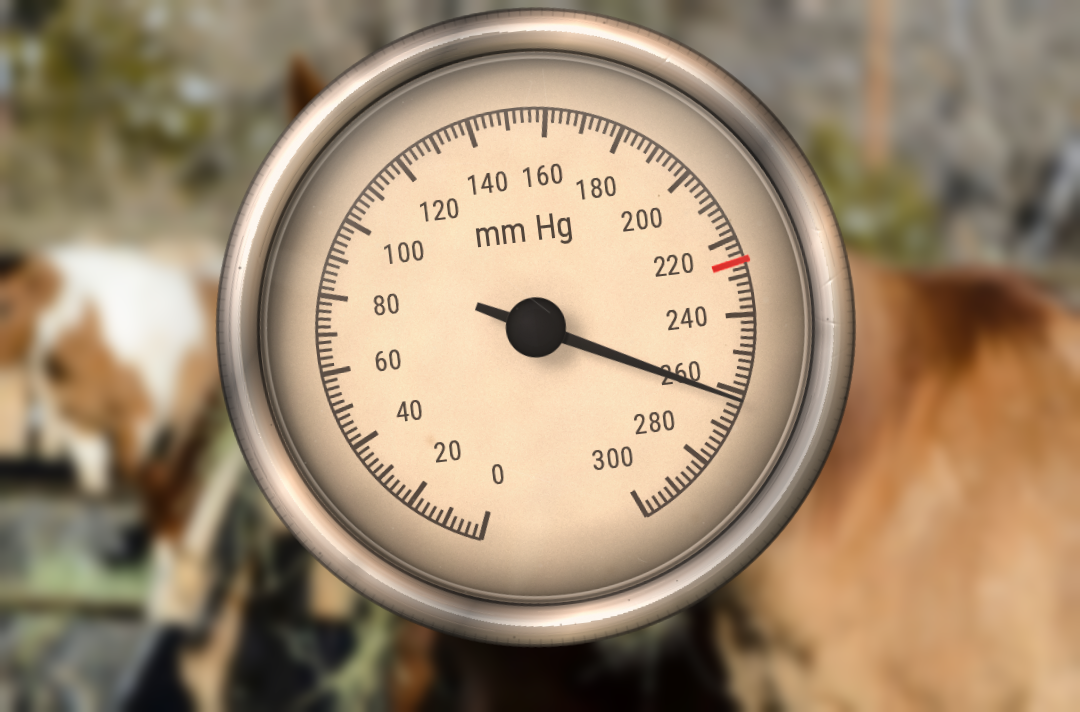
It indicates 262,mmHg
